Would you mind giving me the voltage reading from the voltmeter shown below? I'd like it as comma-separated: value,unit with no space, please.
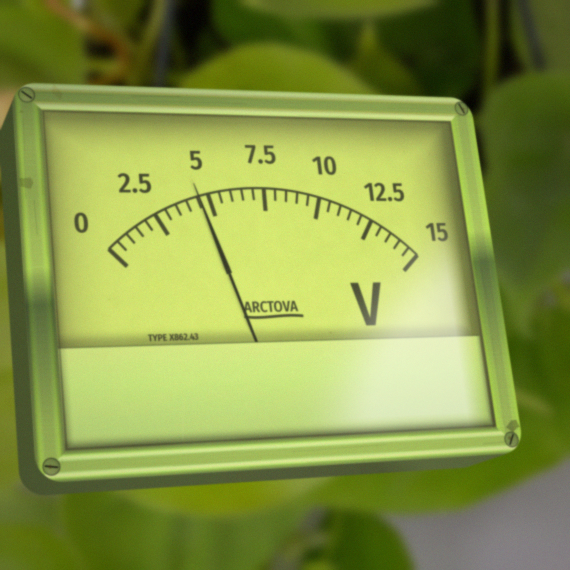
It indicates 4.5,V
